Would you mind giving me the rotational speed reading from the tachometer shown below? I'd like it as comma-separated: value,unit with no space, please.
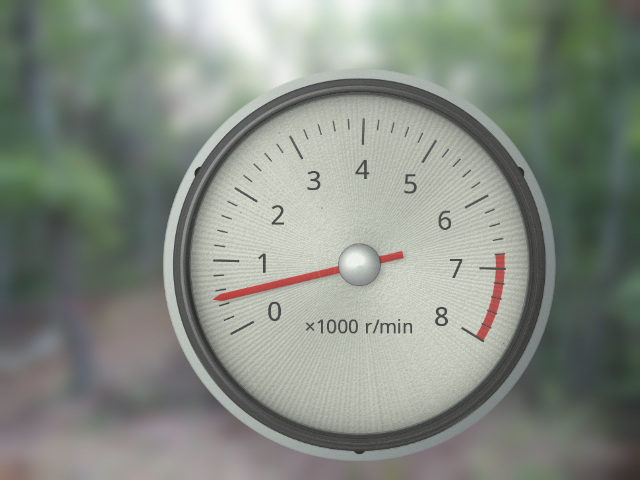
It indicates 500,rpm
